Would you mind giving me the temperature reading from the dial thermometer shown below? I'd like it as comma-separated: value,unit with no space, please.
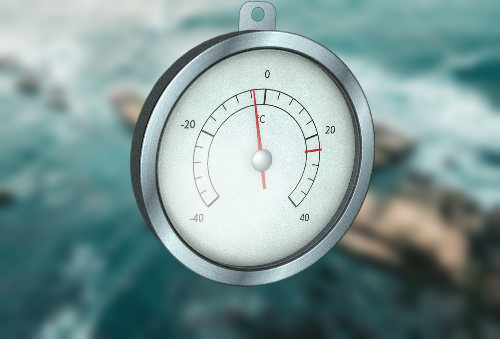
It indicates -4,°C
